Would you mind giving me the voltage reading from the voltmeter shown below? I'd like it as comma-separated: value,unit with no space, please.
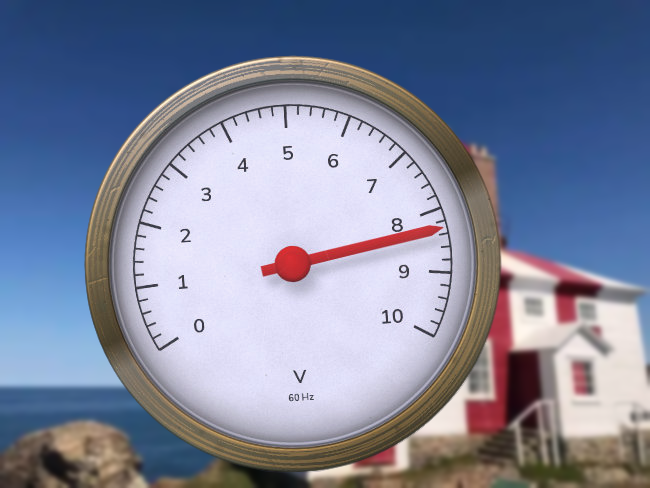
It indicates 8.3,V
